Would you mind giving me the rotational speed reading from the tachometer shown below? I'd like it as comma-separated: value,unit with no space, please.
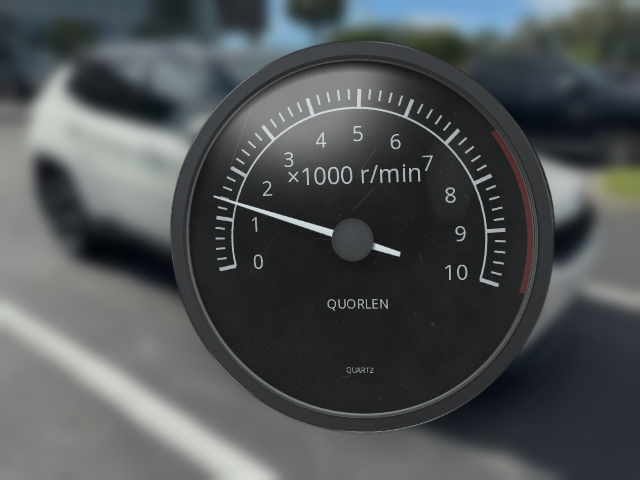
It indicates 1400,rpm
